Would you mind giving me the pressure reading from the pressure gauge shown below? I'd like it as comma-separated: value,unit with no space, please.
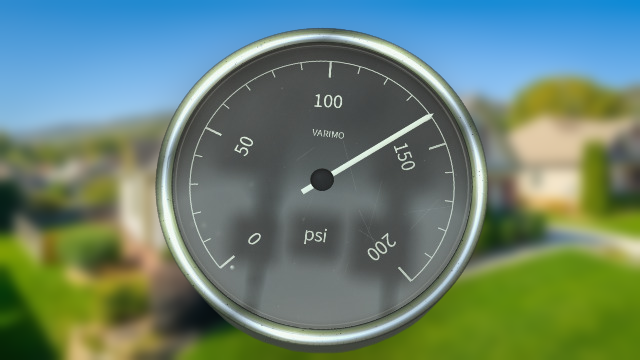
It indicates 140,psi
